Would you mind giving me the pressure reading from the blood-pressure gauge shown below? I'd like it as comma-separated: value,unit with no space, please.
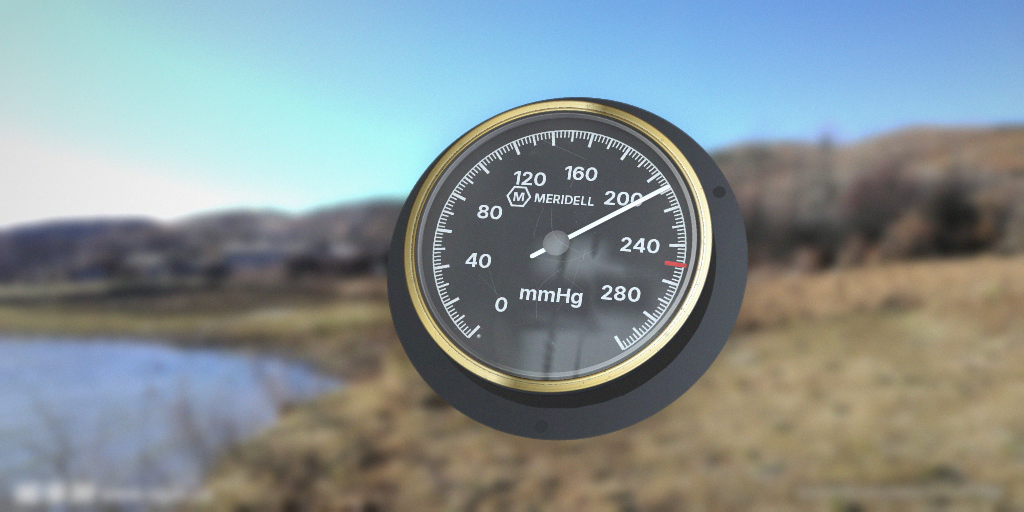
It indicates 210,mmHg
